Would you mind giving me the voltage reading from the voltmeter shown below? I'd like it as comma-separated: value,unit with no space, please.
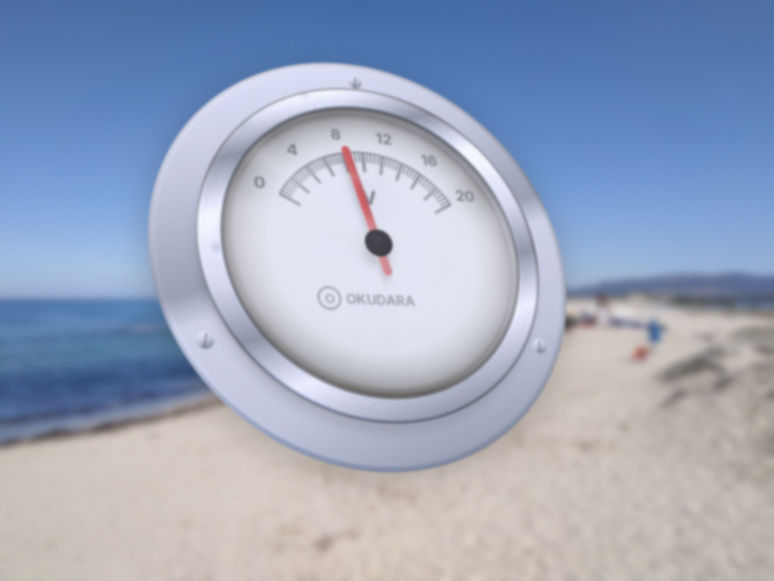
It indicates 8,V
